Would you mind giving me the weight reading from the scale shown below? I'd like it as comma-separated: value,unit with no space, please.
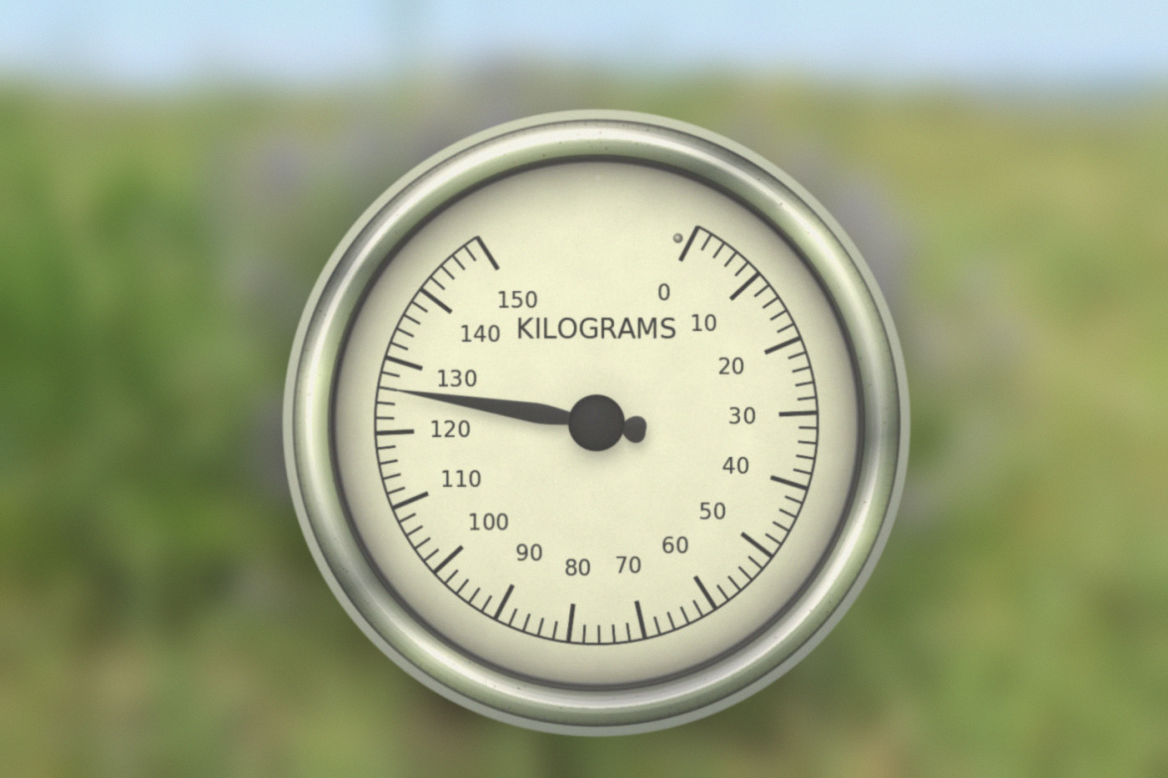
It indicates 126,kg
